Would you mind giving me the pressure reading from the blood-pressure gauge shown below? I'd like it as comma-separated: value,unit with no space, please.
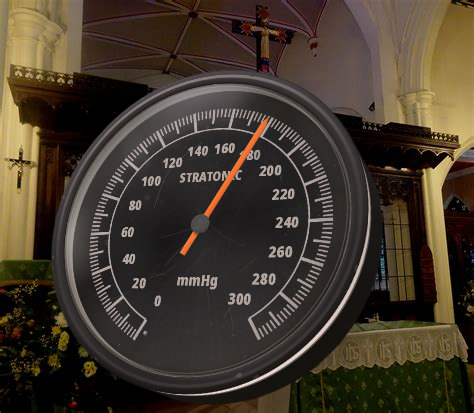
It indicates 180,mmHg
